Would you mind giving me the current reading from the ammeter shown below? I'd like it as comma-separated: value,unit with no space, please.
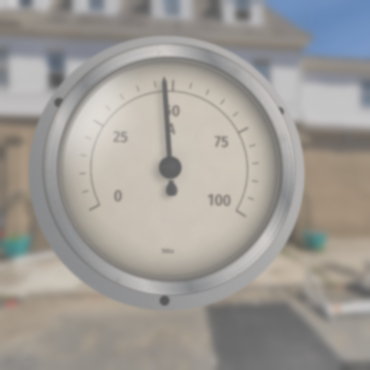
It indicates 47.5,A
